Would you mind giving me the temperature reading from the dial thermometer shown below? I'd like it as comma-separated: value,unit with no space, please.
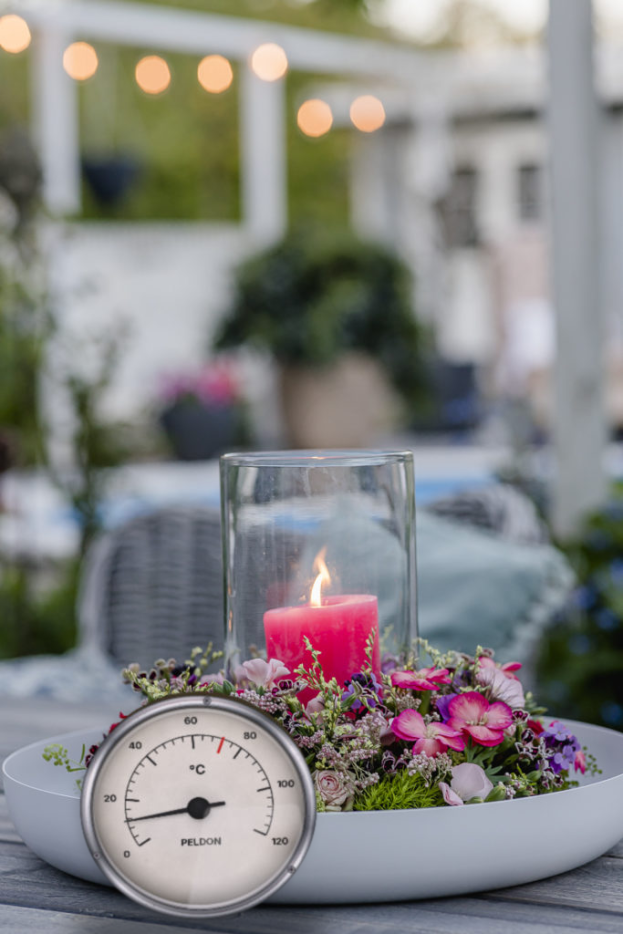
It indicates 12,°C
